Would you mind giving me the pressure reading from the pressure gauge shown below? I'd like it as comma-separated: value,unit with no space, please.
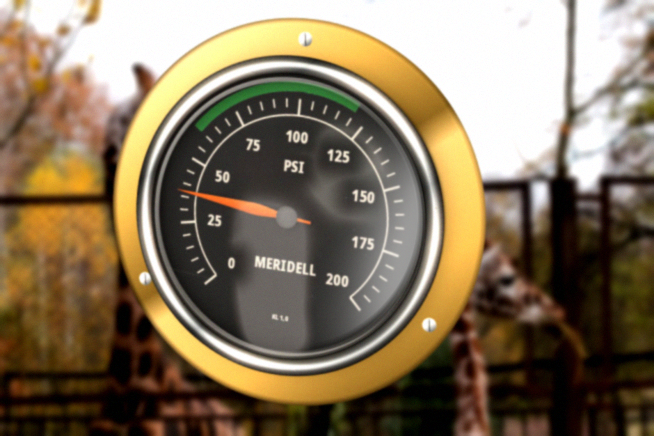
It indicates 37.5,psi
